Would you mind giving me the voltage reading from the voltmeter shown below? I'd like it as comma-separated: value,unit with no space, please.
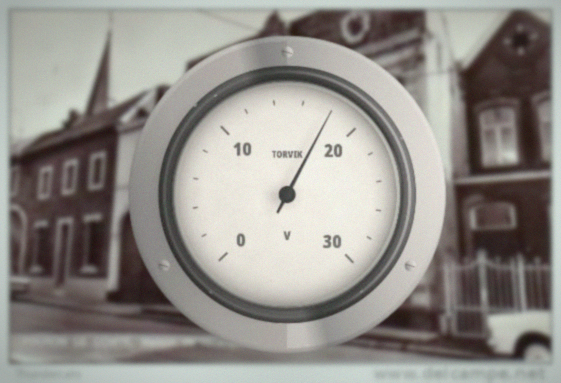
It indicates 18,V
